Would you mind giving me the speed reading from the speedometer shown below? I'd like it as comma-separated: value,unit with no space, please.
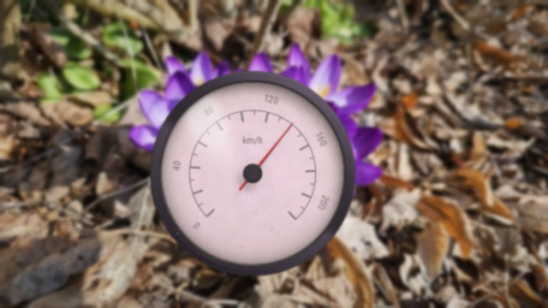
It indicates 140,km/h
